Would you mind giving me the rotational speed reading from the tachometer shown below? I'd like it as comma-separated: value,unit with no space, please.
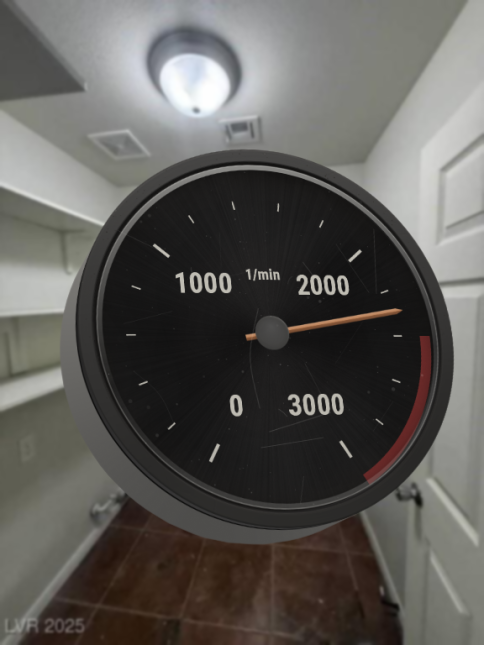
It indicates 2300,rpm
